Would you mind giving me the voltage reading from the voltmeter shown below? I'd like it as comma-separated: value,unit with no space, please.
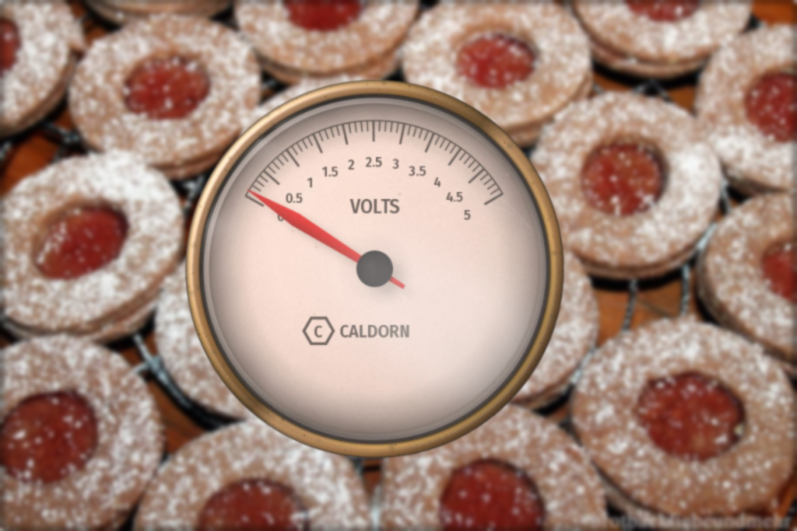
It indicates 0.1,V
